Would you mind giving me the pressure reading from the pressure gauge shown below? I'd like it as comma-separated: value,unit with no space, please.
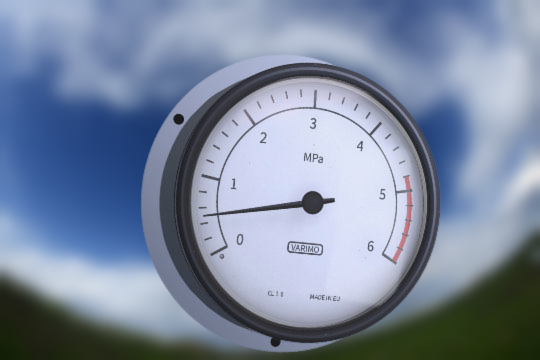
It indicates 0.5,MPa
